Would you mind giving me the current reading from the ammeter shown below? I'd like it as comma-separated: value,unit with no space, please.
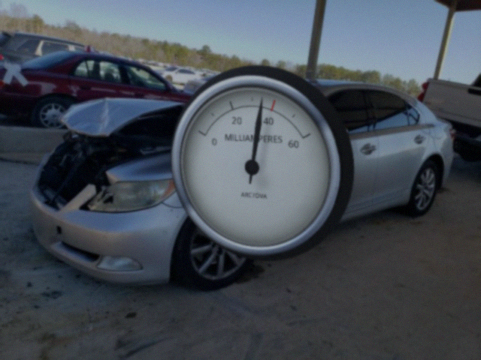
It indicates 35,mA
